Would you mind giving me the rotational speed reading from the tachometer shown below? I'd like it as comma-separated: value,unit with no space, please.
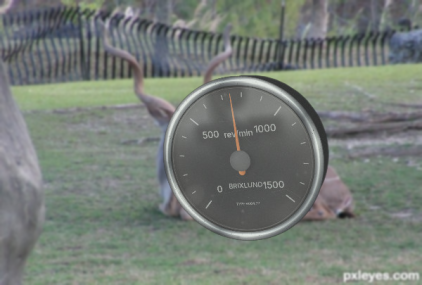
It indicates 750,rpm
